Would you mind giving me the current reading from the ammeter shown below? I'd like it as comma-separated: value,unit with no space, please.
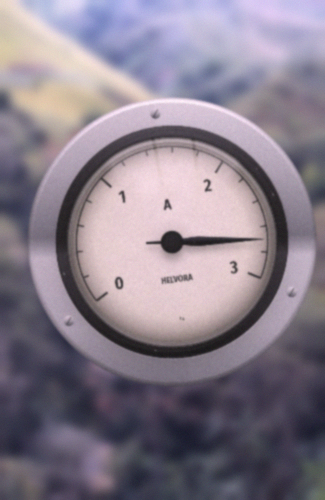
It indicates 2.7,A
